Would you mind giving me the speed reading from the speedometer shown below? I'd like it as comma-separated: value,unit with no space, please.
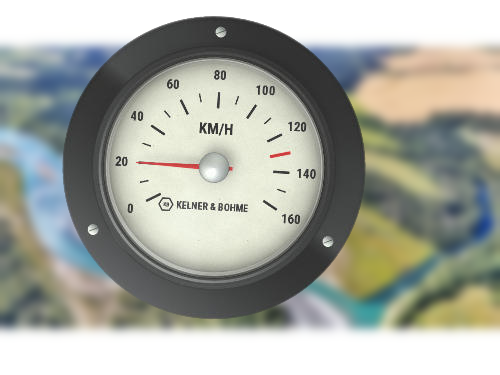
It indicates 20,km/h
